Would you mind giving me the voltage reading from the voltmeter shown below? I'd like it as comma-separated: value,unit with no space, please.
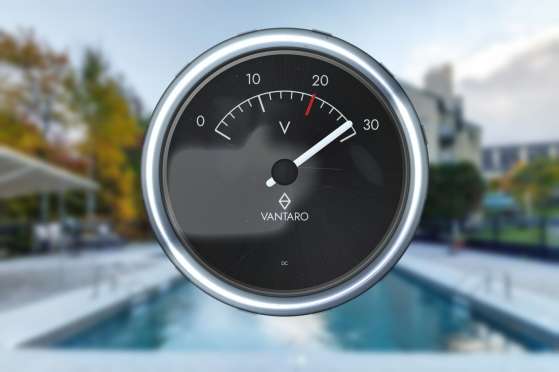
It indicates 28,V
